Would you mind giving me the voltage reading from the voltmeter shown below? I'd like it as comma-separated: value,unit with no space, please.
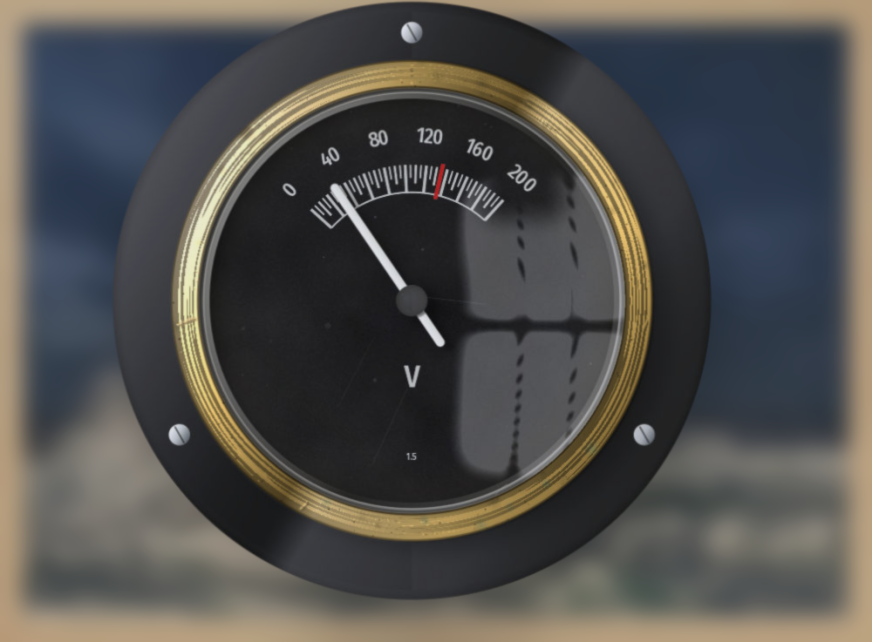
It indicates 30,V
